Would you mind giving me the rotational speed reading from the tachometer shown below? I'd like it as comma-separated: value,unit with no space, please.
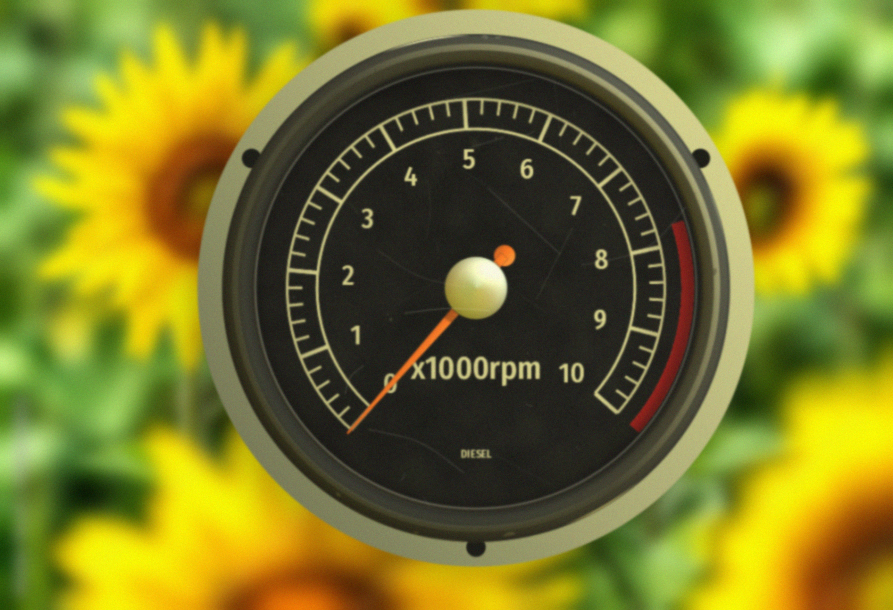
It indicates 0,rpm
